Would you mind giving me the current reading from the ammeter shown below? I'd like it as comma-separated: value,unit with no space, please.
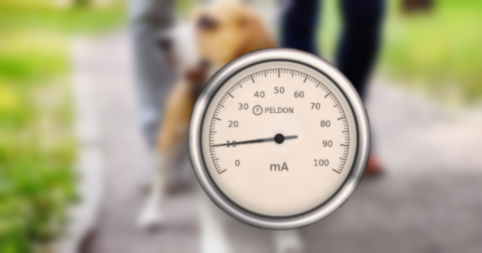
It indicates 10,mA
